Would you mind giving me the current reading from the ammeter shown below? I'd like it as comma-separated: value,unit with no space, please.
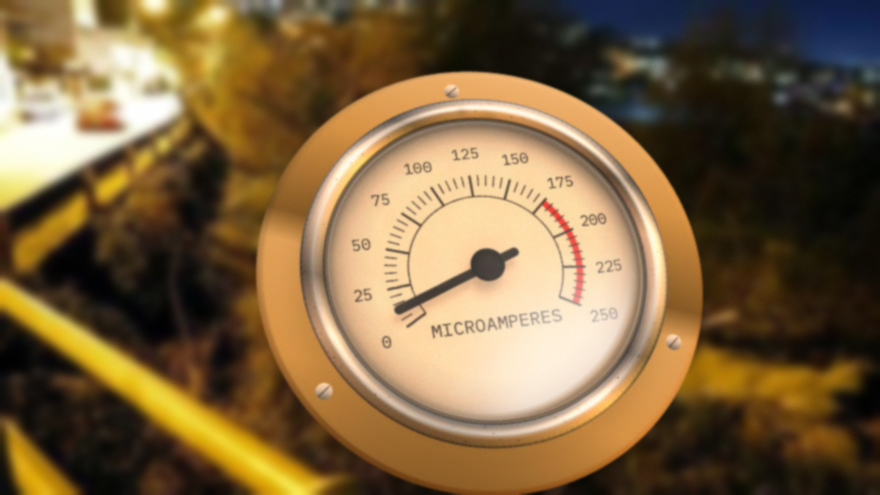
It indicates 10,µA
